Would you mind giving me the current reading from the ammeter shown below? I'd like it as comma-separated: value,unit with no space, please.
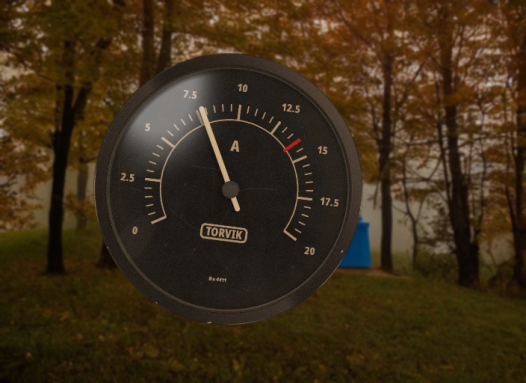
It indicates 7.75,A
